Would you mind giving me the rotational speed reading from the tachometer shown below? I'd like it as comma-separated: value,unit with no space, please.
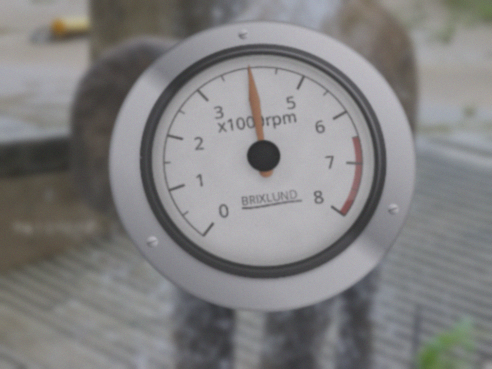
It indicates 4000,rpm
